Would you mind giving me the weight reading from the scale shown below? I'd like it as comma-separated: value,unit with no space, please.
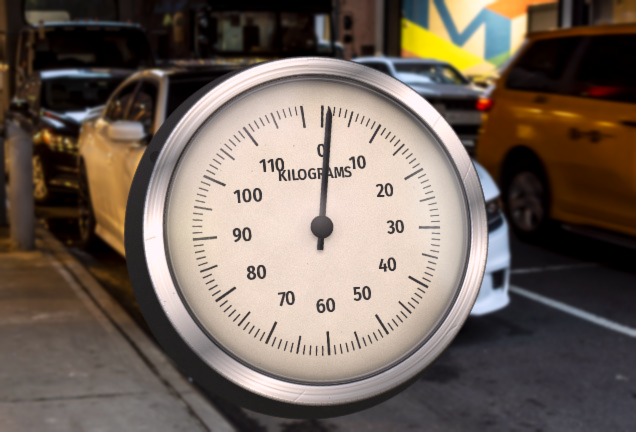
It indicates 1,kg
